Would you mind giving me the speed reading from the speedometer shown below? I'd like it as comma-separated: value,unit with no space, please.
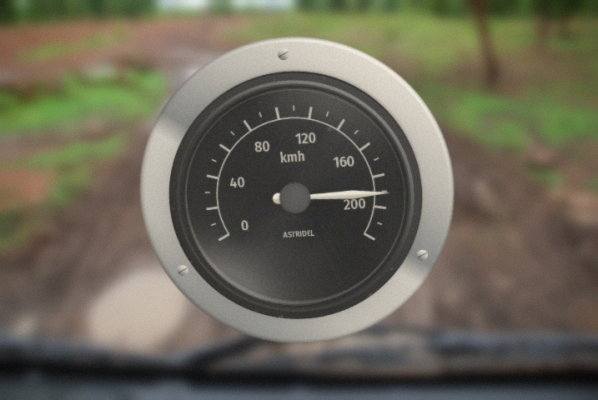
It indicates 190,km/h
